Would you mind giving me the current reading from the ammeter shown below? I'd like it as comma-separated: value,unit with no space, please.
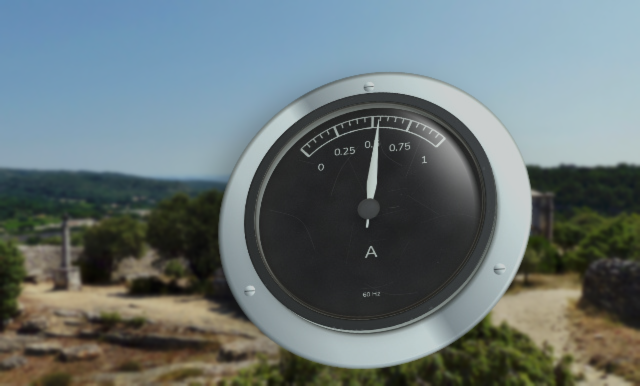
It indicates 0.55,A
